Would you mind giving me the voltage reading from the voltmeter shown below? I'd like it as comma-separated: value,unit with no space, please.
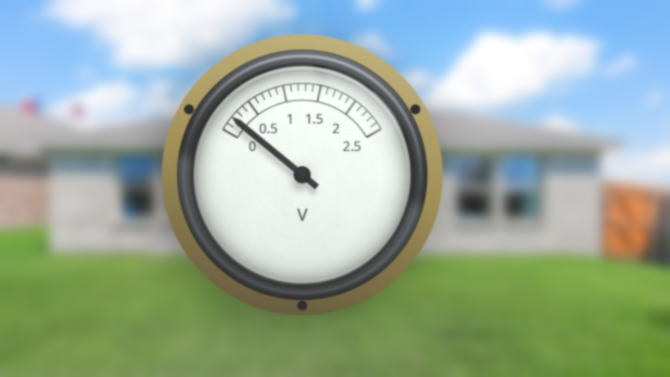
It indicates 0.2,V
